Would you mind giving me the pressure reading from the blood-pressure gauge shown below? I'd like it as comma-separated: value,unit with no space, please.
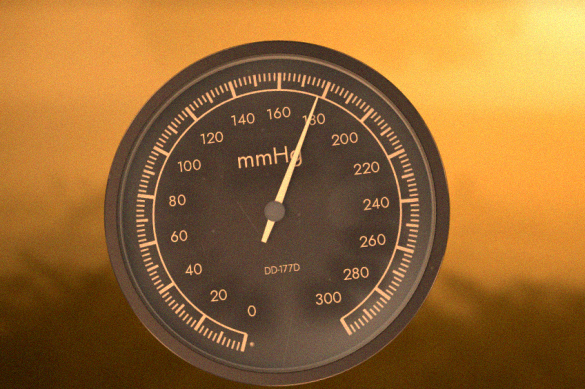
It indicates 178,mmHg
